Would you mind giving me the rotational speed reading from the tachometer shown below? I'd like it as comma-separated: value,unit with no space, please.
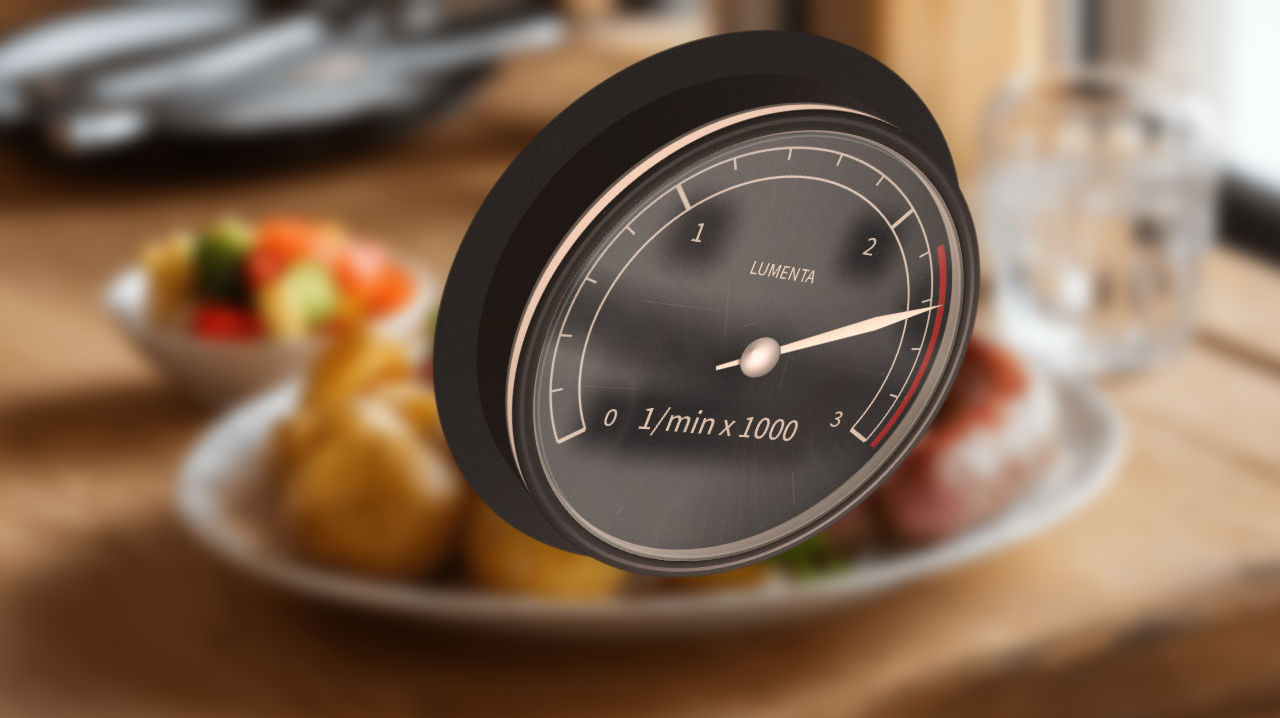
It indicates 2400,rpm
